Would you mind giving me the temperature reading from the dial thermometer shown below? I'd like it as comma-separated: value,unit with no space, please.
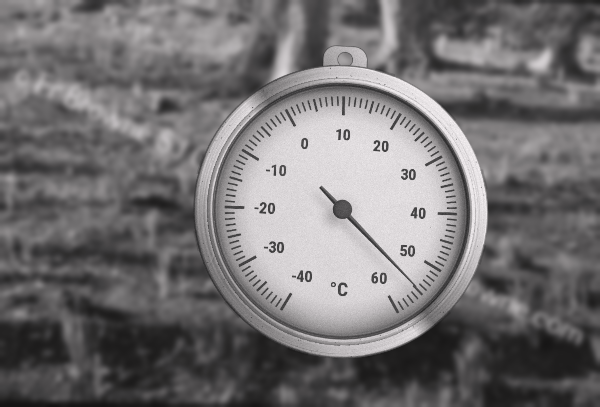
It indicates 55,°C
